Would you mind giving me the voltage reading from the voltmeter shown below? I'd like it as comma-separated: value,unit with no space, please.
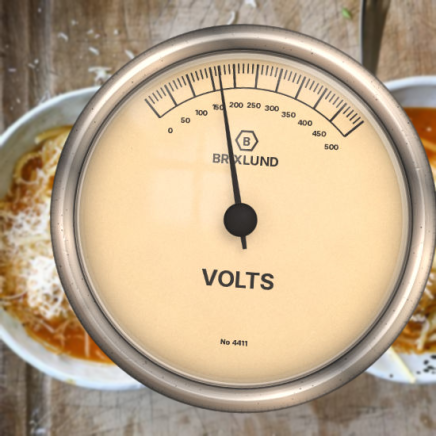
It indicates 170,V
